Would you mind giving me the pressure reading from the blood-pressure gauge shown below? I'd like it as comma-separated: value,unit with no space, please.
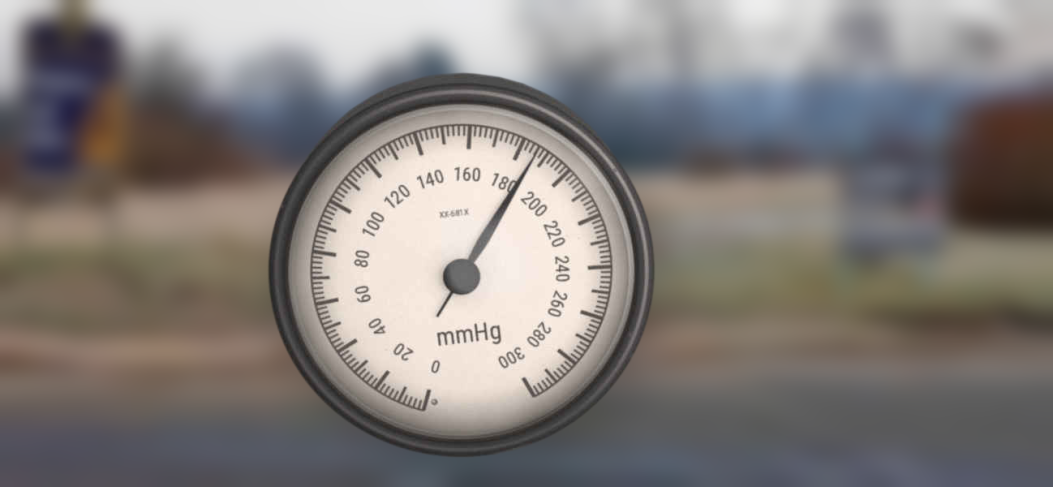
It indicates 186,mmHg
